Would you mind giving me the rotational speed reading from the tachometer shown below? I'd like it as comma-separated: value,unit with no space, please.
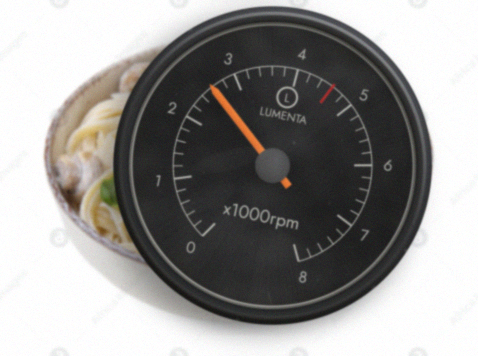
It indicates 2600,rpm
